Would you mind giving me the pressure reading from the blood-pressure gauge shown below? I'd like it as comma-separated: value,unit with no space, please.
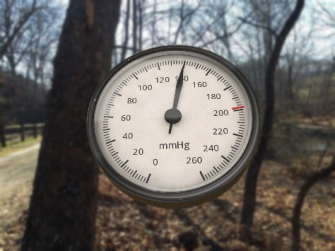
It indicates 140,mmHg
